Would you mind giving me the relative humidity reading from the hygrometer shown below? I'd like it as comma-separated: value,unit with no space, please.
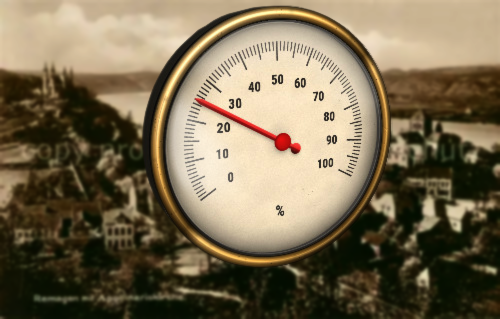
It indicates 25,%
